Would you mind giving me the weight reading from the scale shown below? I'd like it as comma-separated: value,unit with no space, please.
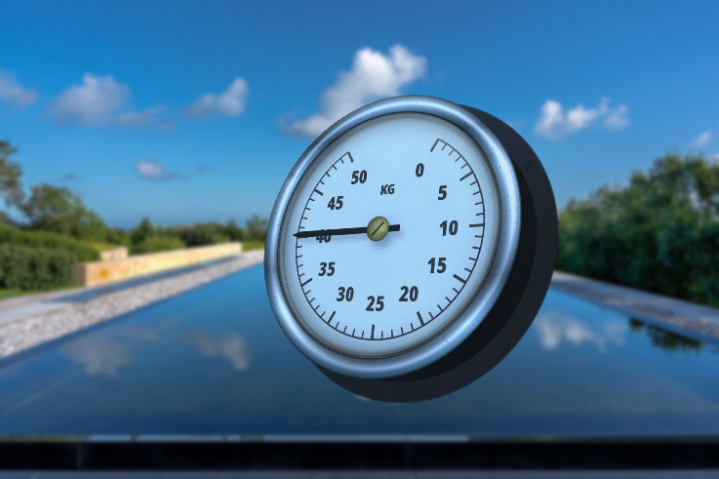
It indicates 40,kg
